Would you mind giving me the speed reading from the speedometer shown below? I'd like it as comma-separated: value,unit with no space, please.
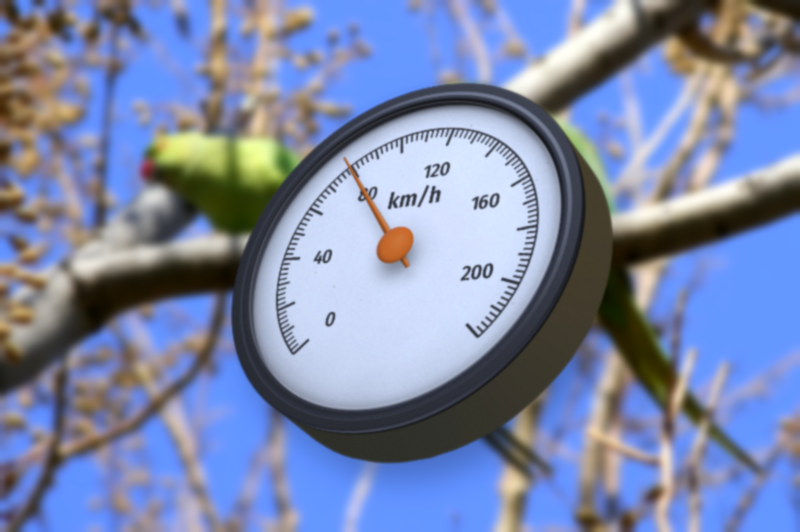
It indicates 80,km/h
